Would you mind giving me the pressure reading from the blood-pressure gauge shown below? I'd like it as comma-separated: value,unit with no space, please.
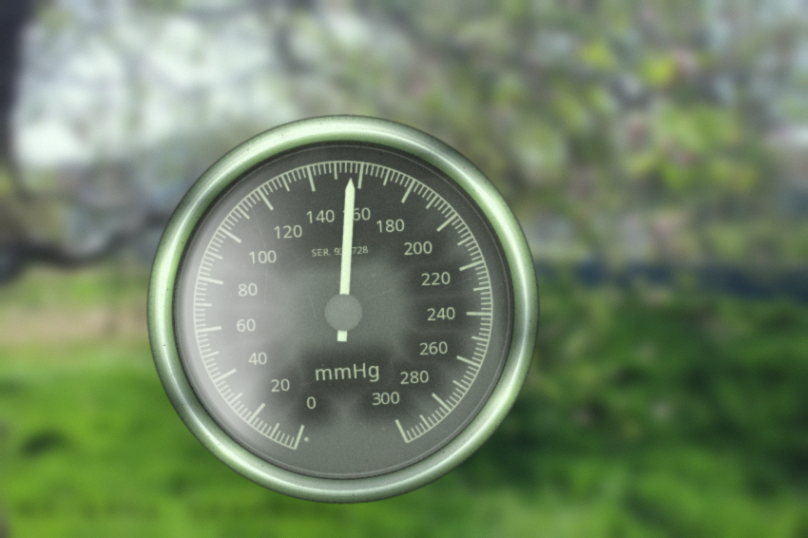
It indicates 156,mmHg
